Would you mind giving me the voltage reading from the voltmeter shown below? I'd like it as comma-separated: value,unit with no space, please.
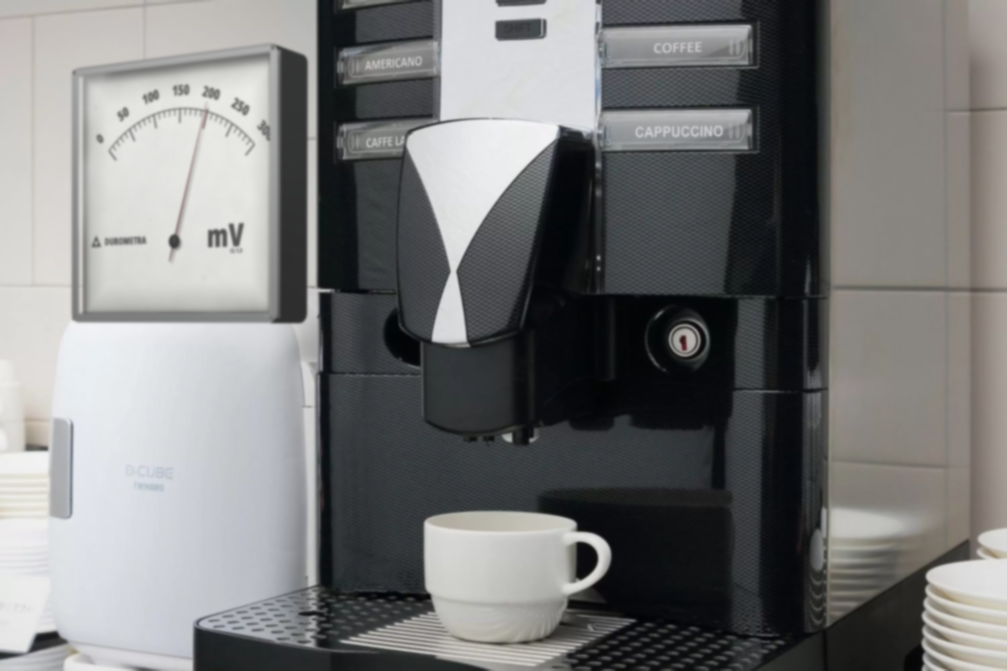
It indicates 200,mV
